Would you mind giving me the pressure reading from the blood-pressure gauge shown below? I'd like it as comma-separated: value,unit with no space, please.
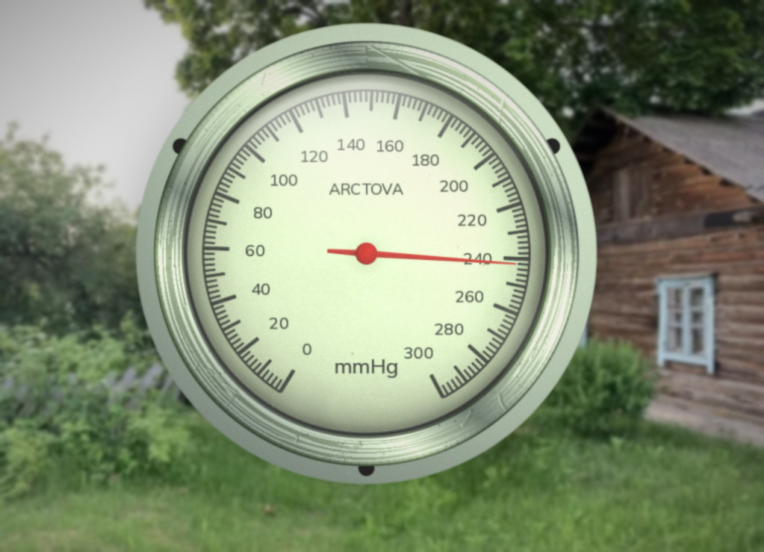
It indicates 242,mmHg
